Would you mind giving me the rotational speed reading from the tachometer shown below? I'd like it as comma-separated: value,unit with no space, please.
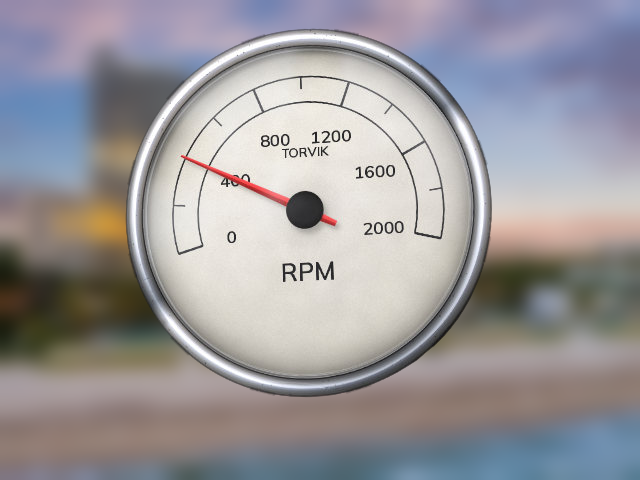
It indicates 400,rpm
